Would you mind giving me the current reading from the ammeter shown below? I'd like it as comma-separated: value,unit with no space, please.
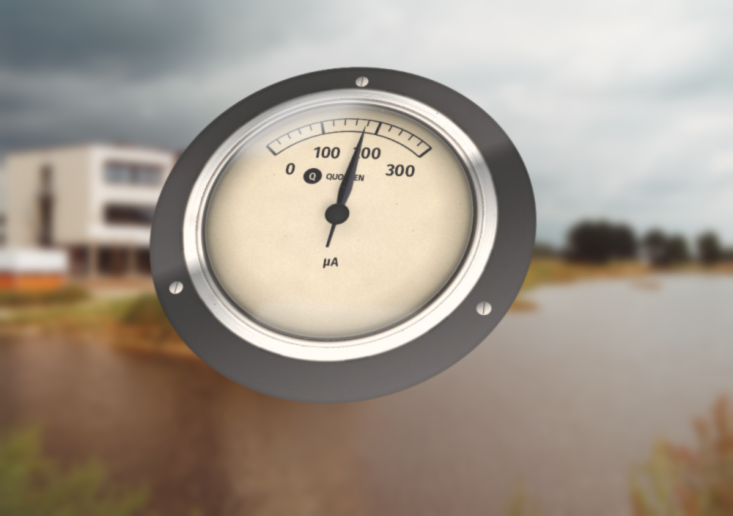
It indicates 180,µA
